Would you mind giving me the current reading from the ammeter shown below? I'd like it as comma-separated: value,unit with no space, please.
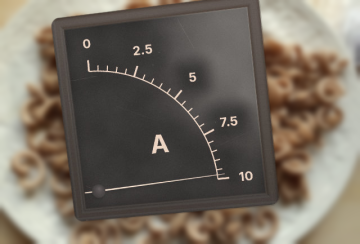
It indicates 9.75,A
